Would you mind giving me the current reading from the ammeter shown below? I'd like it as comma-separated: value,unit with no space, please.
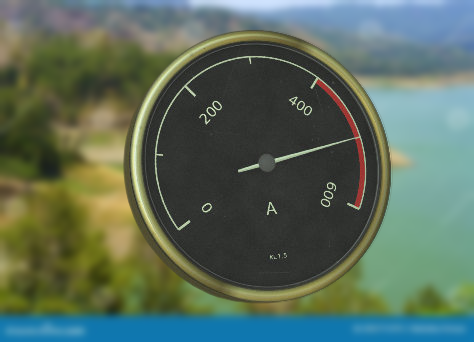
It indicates 500,A
